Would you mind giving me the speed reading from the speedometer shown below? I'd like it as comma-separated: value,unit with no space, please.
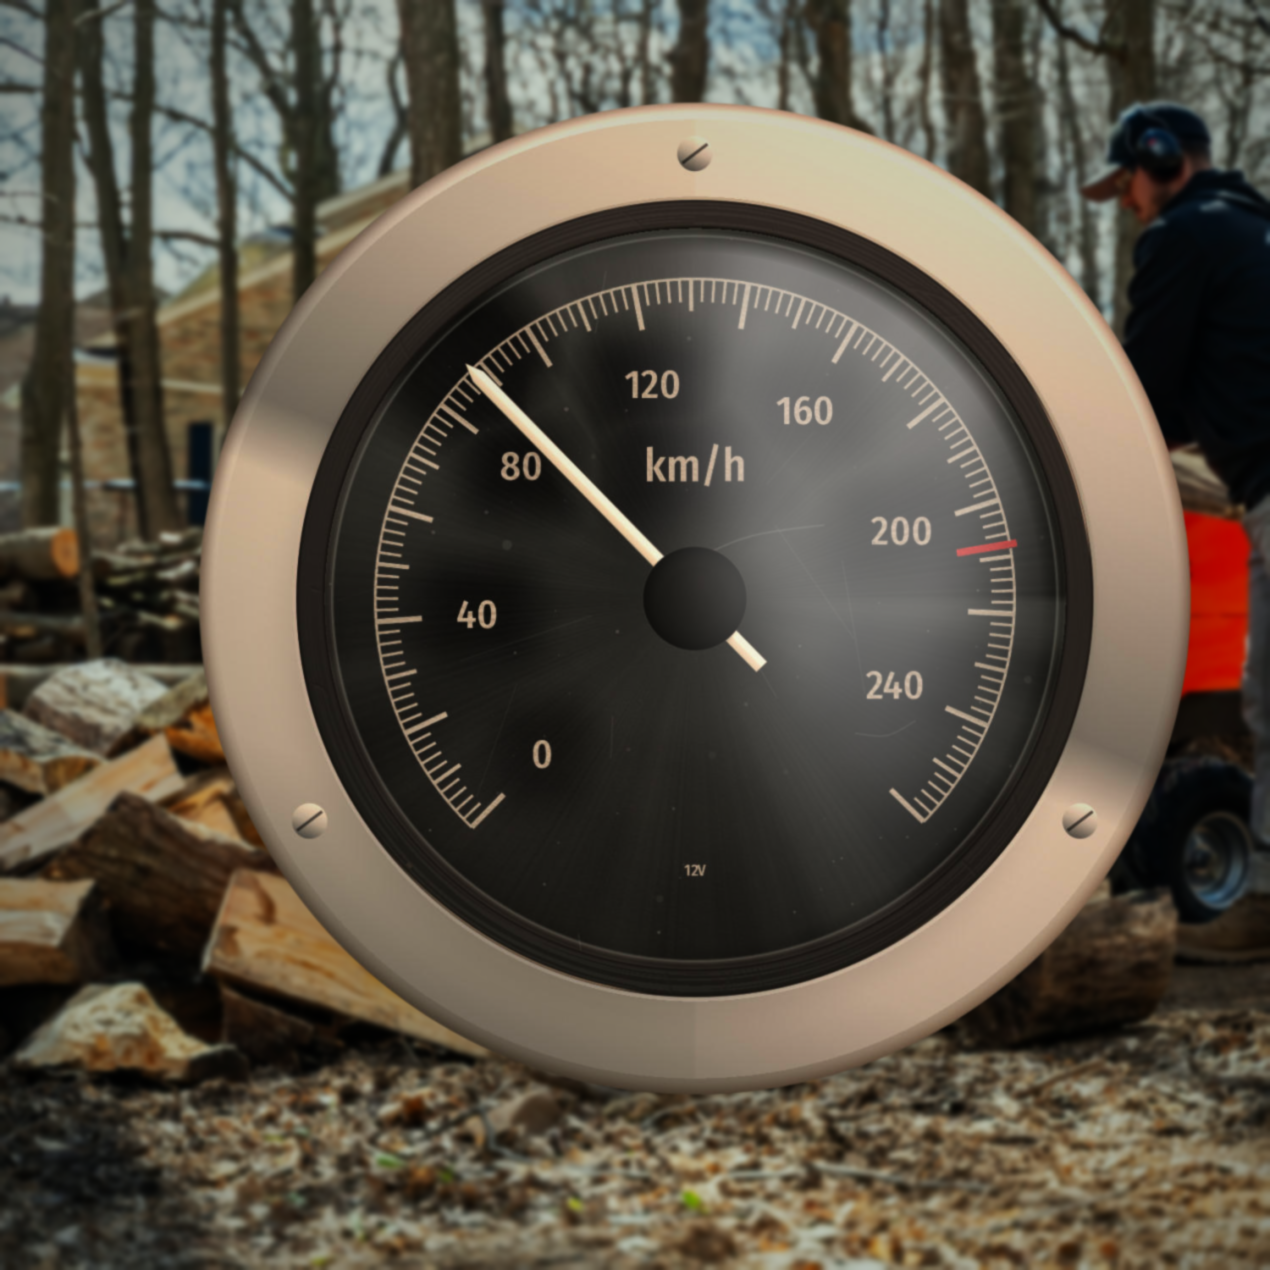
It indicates 88,km/h
